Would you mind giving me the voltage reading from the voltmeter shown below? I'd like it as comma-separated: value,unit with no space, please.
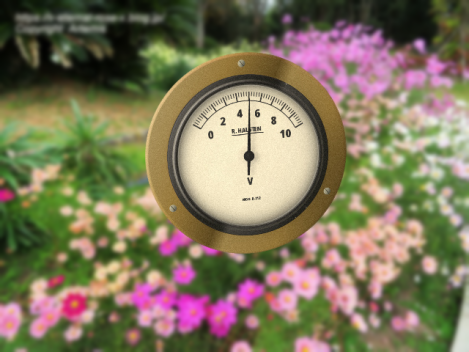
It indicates 5,V
